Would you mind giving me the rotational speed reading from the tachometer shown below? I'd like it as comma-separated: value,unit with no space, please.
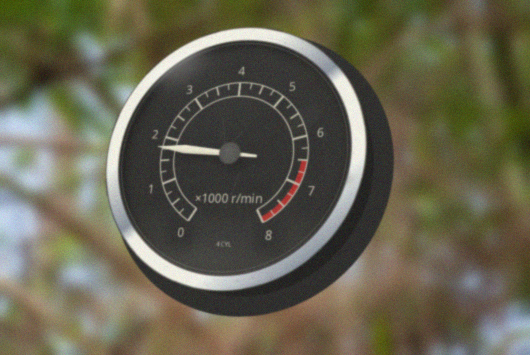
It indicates 1750,rpm
